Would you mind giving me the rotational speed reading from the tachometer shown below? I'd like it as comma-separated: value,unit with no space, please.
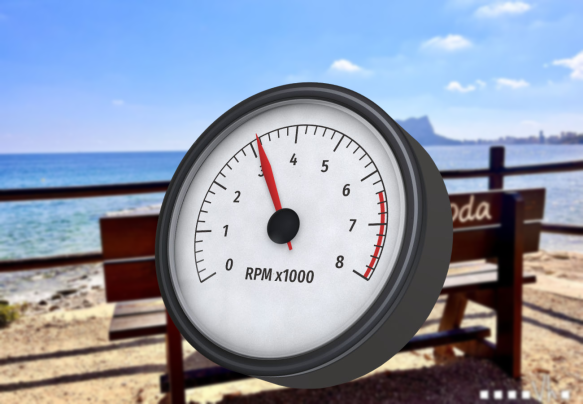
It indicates 3200,rpm
